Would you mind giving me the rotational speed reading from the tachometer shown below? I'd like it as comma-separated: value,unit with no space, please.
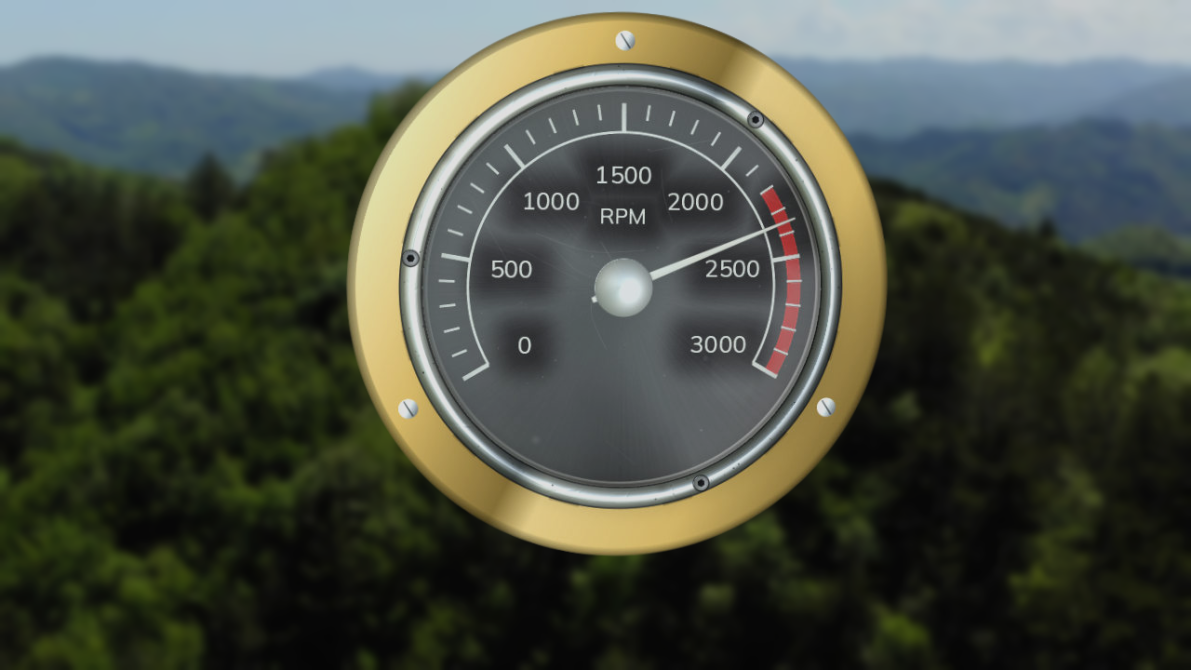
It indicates 2350,rpm
